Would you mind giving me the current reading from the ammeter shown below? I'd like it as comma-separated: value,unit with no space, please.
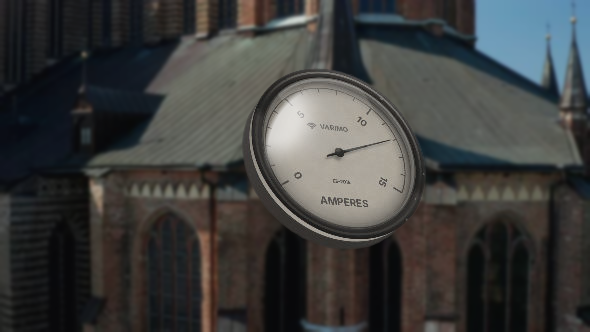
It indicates 12,A
